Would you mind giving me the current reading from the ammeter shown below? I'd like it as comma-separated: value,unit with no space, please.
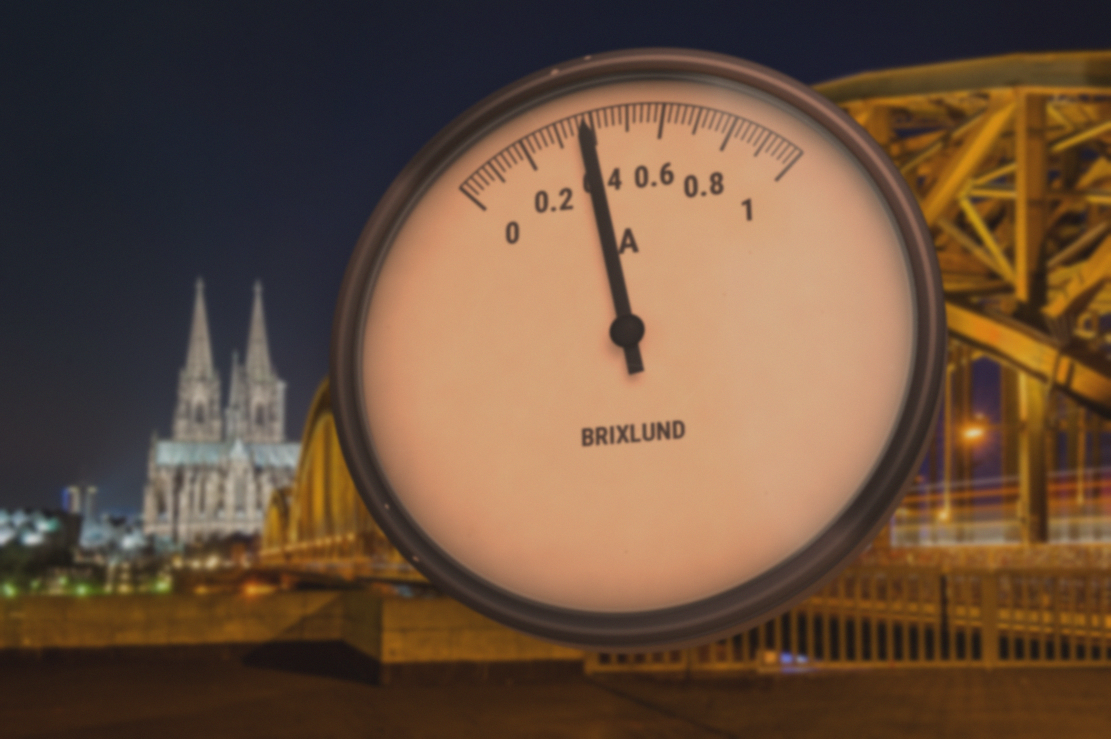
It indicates 0.38,A
